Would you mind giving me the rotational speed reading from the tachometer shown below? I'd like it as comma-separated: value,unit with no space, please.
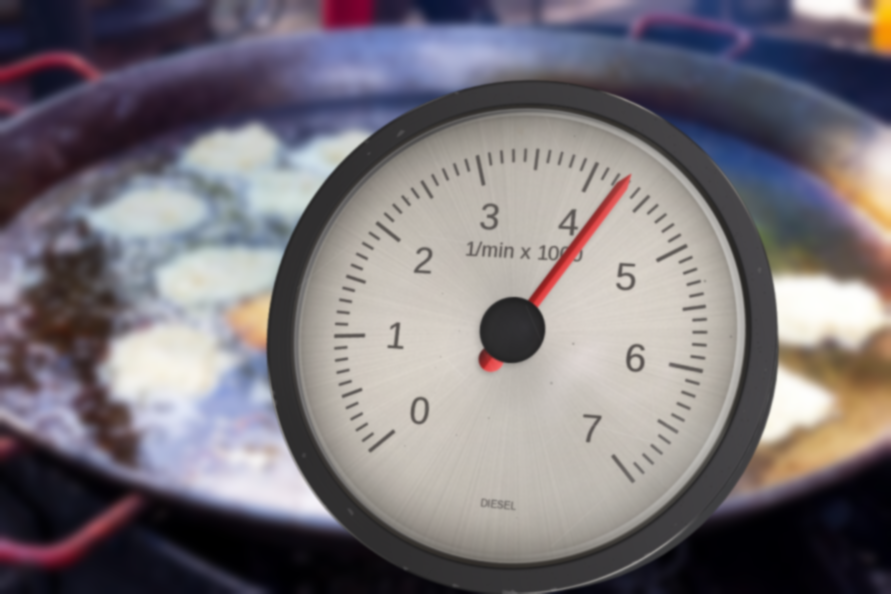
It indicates 4300,rpm
